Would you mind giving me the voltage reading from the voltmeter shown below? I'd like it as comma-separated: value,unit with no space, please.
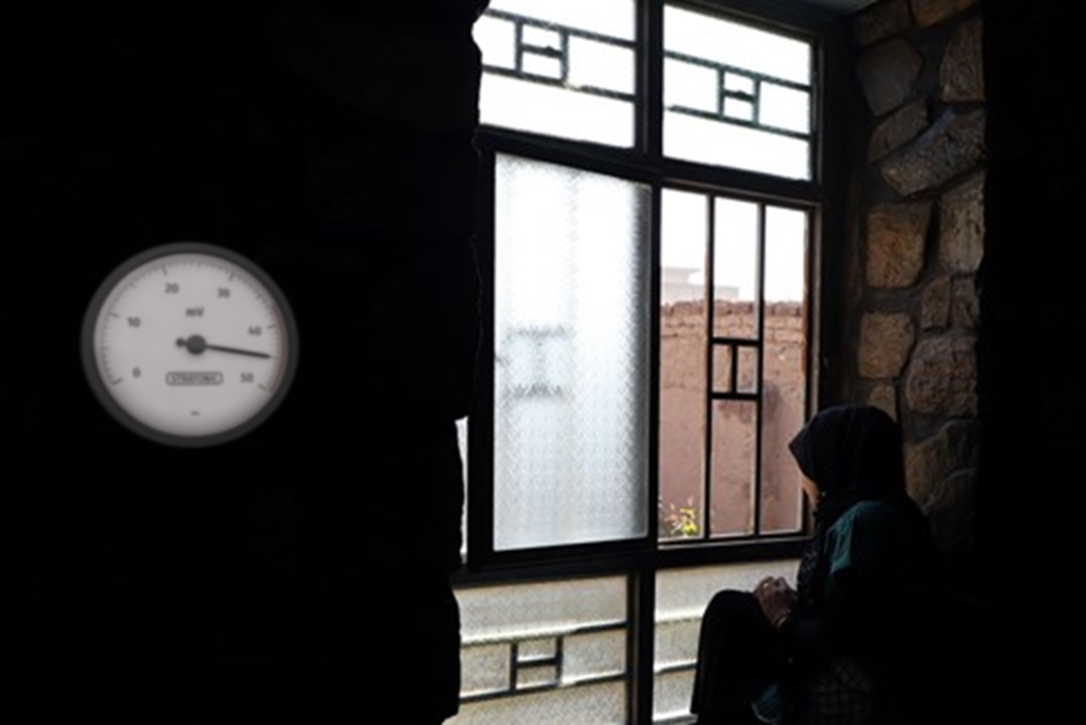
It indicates 45,mV
